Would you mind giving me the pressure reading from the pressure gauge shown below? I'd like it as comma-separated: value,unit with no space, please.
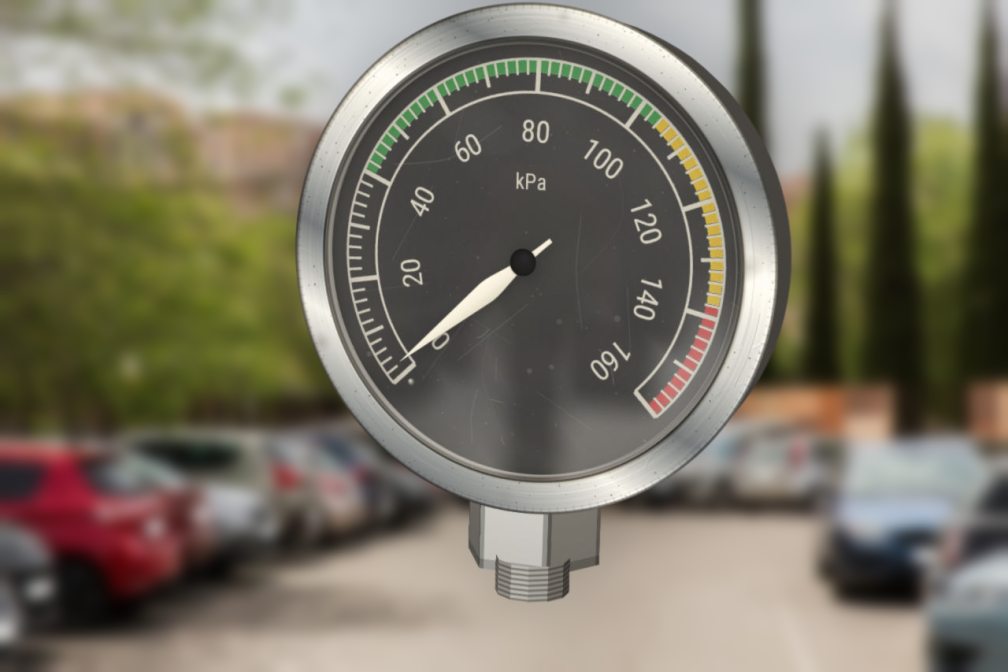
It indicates 2,kPa
